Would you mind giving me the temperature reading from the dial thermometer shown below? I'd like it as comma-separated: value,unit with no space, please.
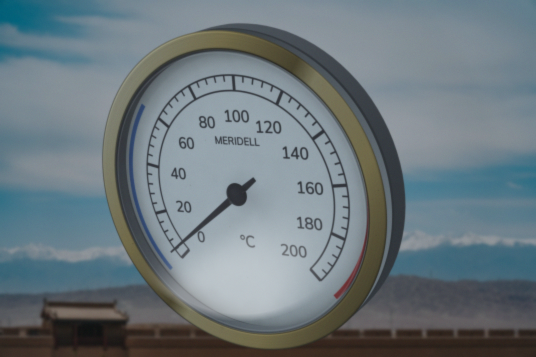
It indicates 4,°C
